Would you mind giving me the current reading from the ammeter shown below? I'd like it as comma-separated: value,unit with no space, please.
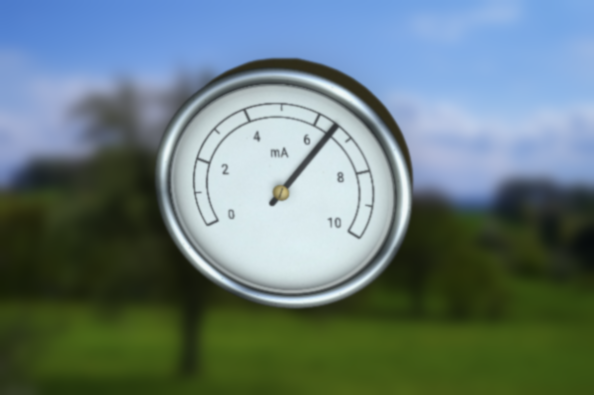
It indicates 6.5,mA
